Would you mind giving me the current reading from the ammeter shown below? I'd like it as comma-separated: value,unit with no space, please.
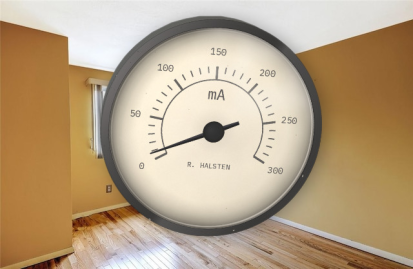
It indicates 10,mA
